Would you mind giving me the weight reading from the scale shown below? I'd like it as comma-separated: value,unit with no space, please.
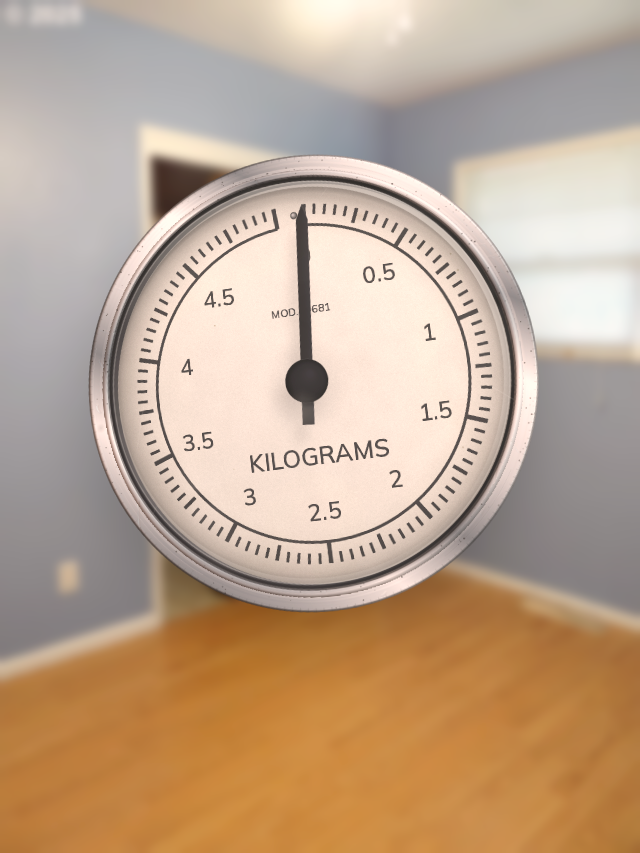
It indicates 0,kg
